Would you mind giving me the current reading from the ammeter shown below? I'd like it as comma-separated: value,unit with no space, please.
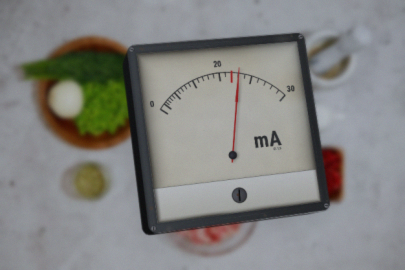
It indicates 23,mA
